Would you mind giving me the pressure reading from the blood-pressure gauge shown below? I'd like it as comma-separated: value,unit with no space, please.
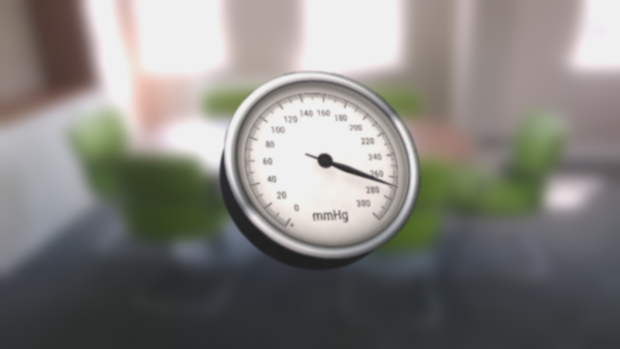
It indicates 270,mmHg
